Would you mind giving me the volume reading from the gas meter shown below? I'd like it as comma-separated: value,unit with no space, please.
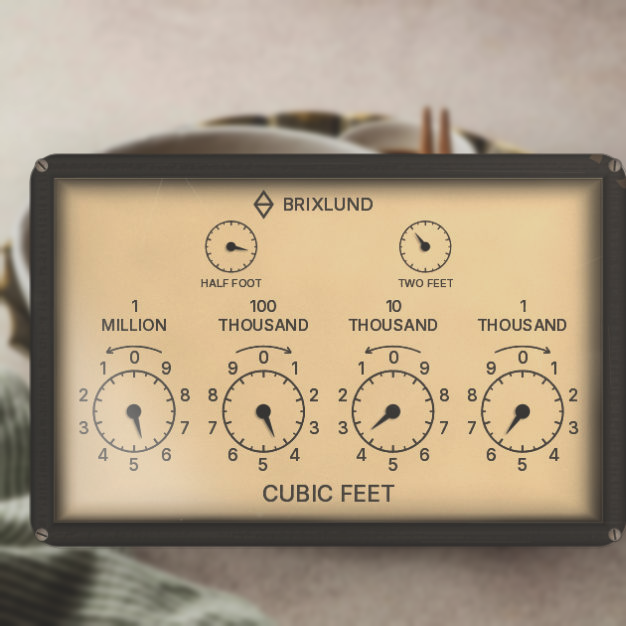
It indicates 543600,ft³
